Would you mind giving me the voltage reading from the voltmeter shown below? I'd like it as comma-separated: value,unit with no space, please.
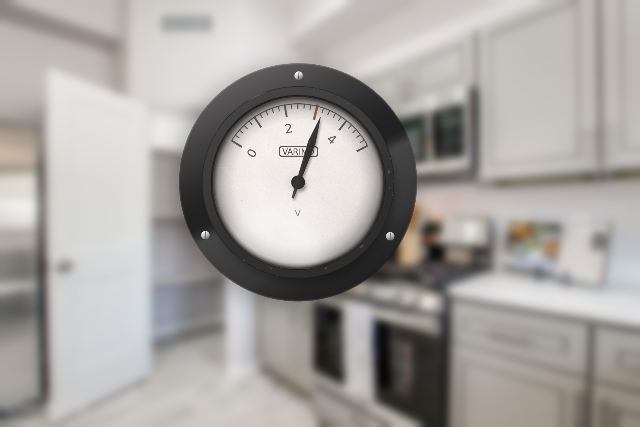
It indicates 3.2,V
